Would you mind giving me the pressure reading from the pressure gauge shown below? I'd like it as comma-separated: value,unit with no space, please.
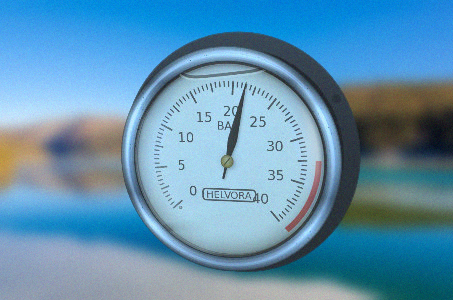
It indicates 21.5,bar
